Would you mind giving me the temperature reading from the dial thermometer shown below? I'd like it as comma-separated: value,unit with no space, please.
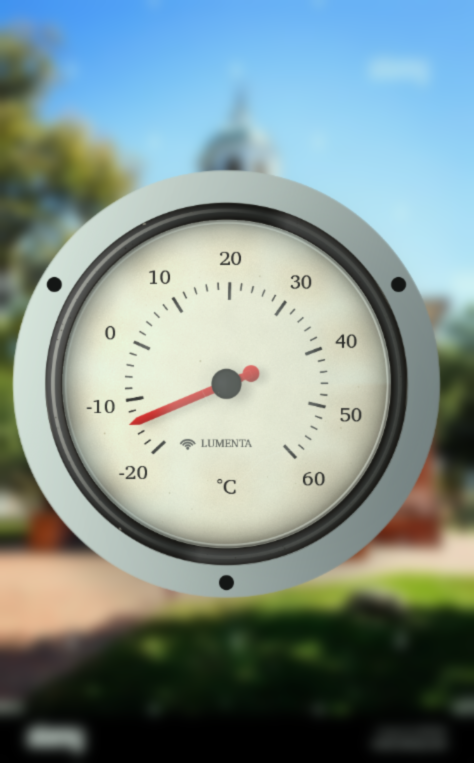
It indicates -14,°C
